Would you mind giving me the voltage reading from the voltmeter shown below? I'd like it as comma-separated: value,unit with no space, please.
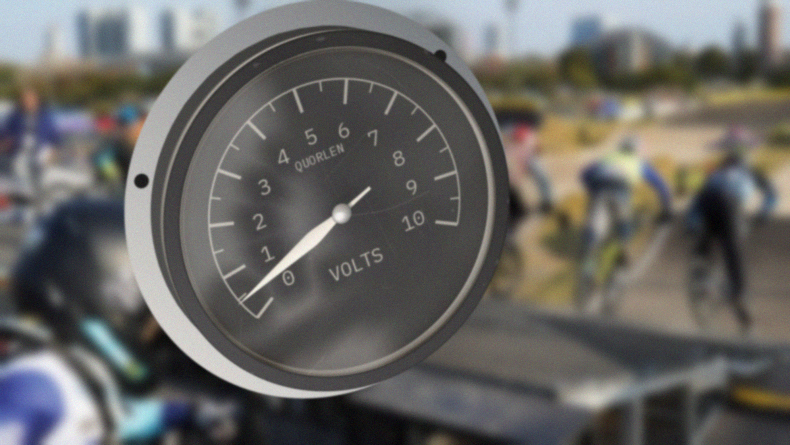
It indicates 0.5,V
